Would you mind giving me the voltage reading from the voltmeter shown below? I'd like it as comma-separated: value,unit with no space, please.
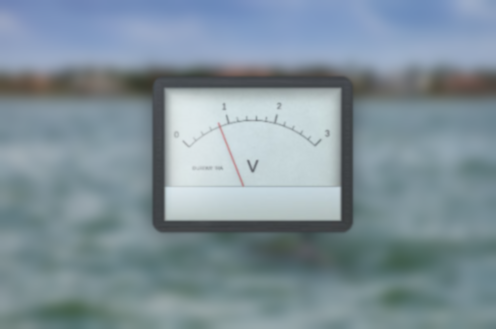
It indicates 0.8,V
